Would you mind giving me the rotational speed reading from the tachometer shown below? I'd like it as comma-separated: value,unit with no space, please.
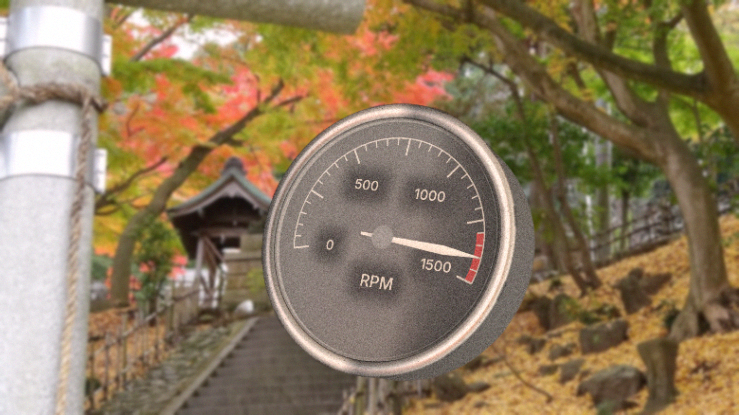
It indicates 1400,rpm
